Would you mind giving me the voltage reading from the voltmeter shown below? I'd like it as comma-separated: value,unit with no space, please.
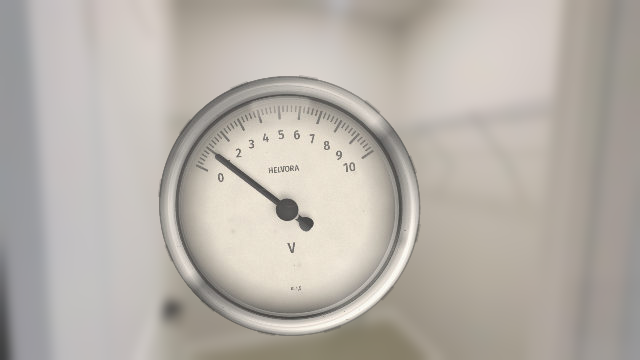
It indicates 1,V
